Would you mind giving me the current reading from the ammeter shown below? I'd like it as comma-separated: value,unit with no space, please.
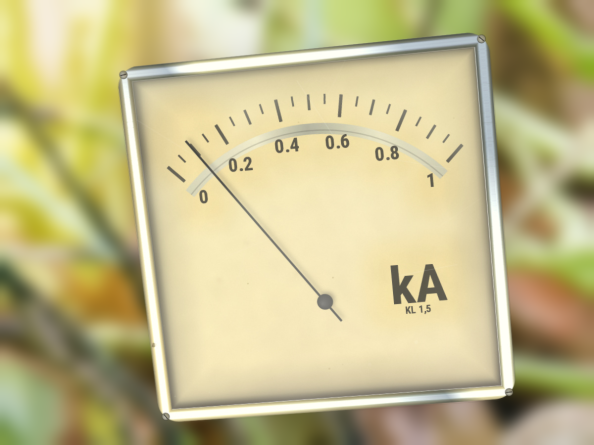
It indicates 0.1,kA
